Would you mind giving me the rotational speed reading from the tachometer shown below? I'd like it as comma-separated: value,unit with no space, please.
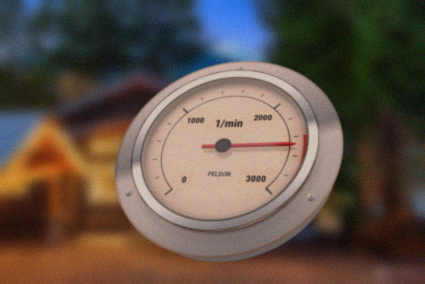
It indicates 2500,rpm
